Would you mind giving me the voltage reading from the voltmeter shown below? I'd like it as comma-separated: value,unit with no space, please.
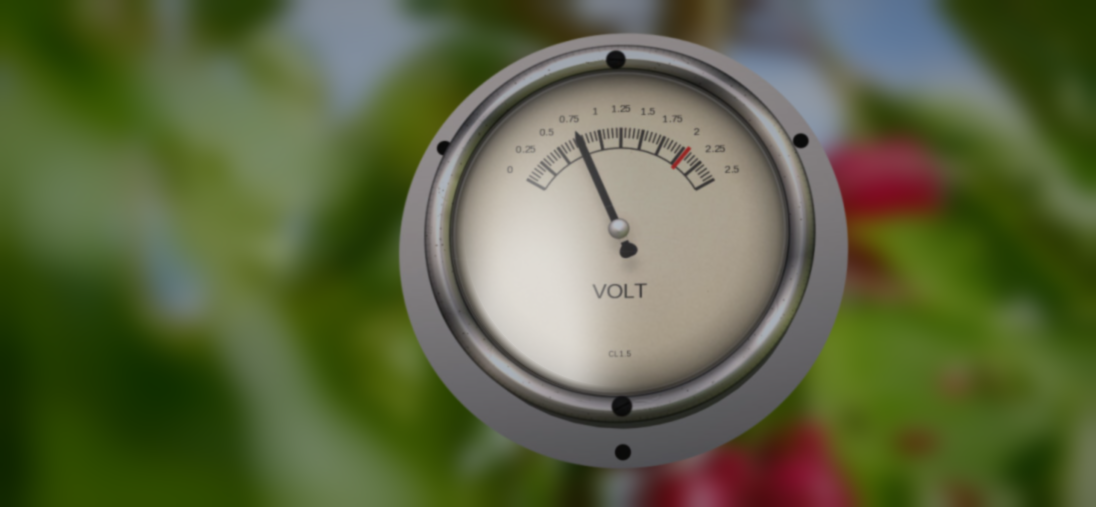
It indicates 0.75,V
